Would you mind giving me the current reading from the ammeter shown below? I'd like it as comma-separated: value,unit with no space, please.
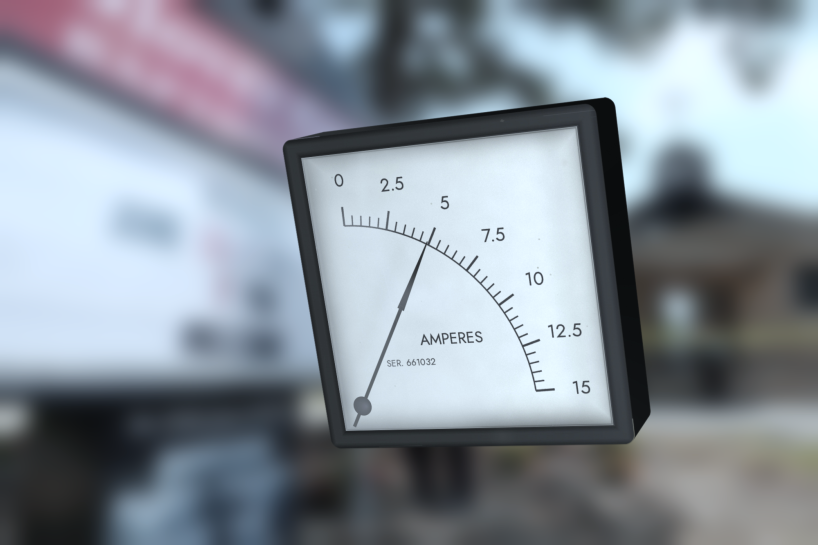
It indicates 5,A
